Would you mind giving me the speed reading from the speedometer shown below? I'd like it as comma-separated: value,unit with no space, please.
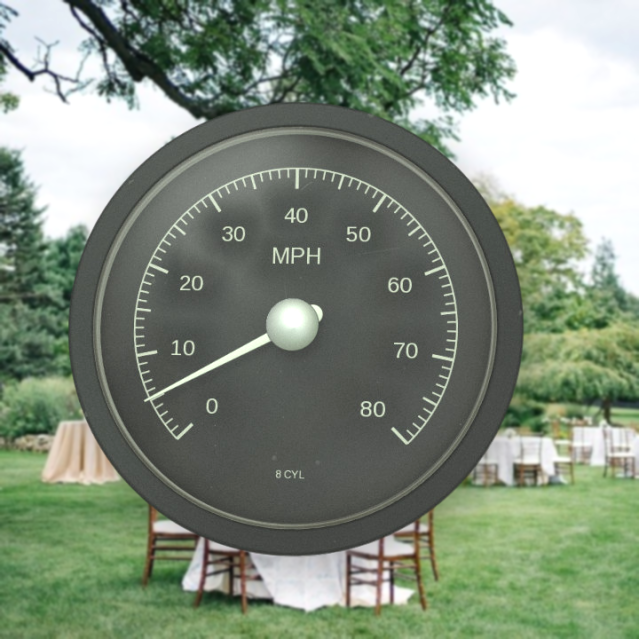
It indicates 5,mph
